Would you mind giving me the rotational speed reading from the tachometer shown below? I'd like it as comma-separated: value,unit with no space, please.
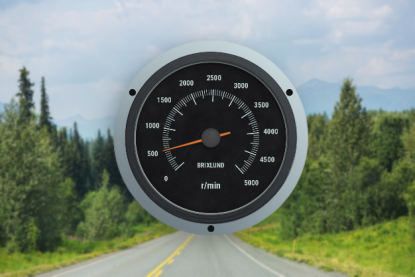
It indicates 500,rpm
